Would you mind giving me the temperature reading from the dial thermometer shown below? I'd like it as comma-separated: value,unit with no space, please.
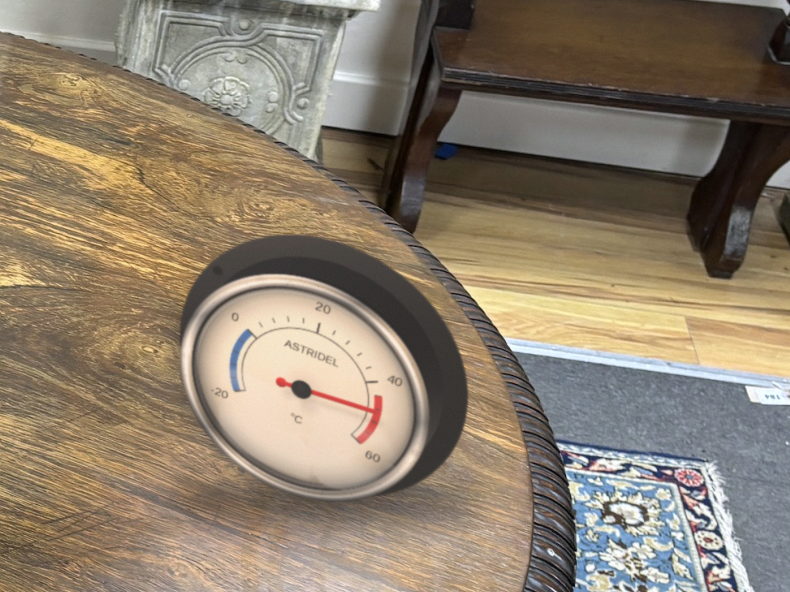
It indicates 48,°C
